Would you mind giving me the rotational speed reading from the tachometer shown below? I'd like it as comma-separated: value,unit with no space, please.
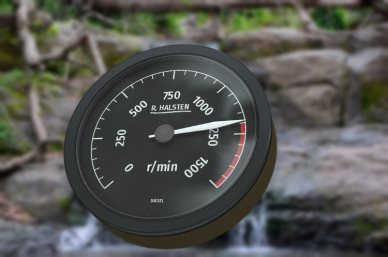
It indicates 1200,rpm
